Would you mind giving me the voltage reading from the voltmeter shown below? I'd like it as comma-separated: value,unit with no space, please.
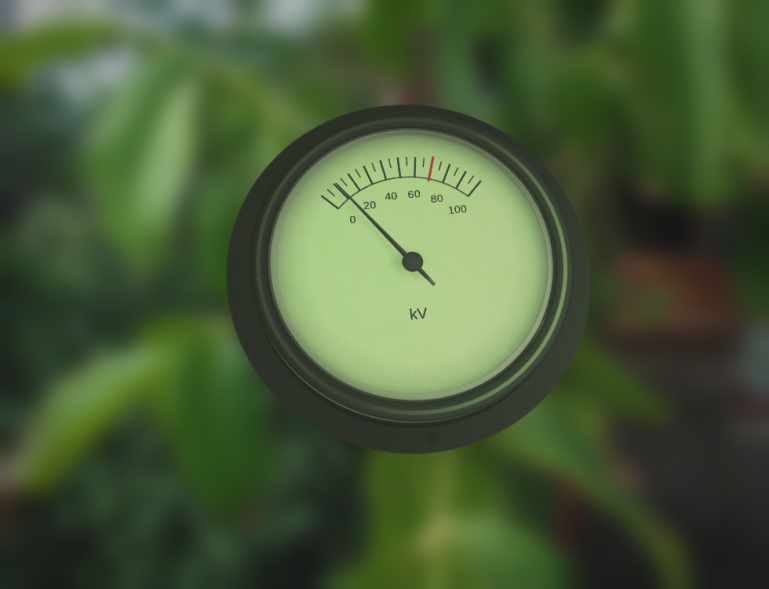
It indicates 10,kV
